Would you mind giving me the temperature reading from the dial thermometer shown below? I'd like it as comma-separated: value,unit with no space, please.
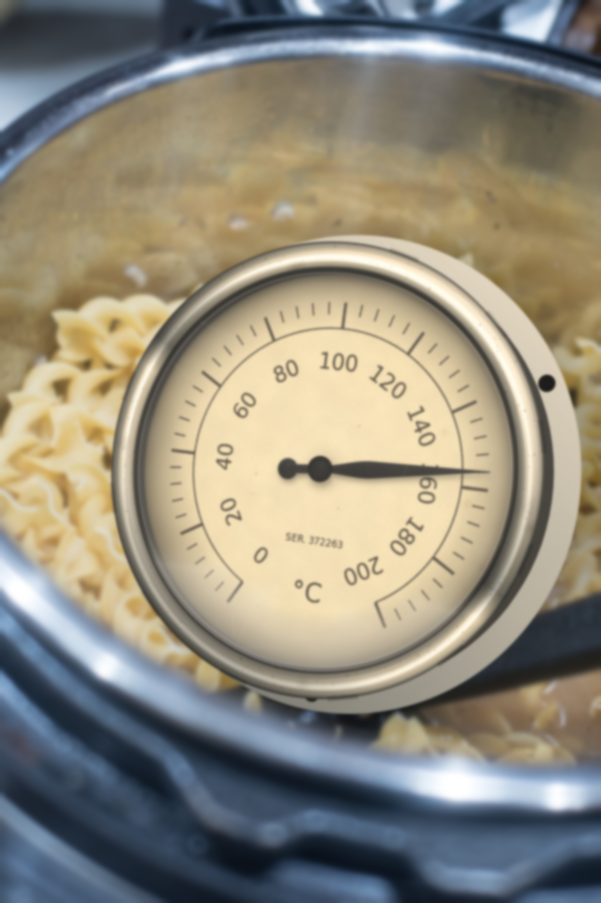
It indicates 156,°C
